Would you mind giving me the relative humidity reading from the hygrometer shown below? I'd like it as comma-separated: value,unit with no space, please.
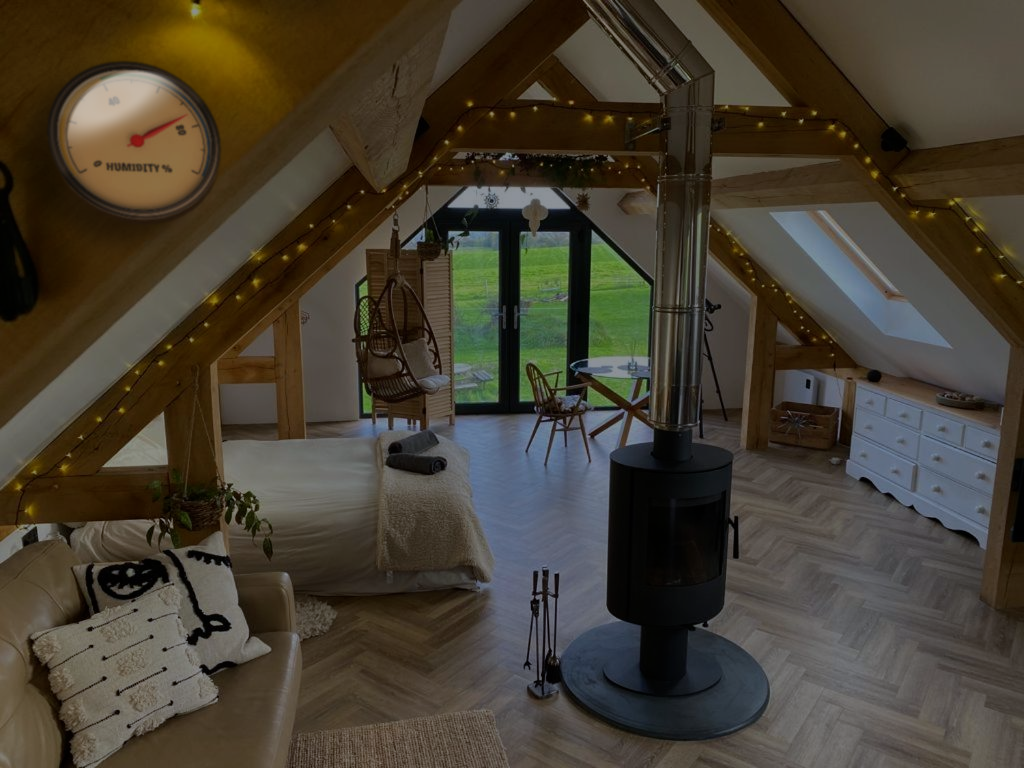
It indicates 75,%
